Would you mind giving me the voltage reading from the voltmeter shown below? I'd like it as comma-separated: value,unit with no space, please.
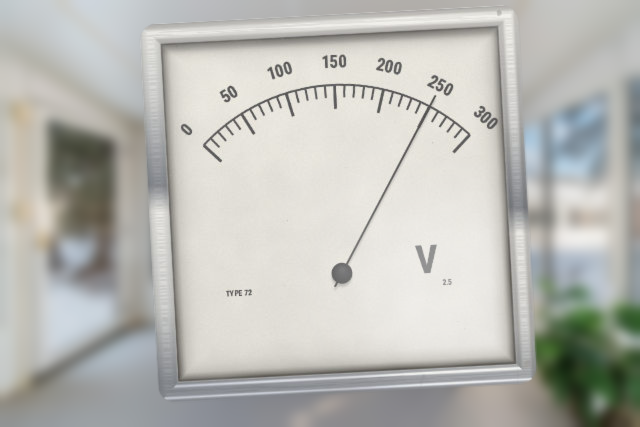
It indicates 250,V
